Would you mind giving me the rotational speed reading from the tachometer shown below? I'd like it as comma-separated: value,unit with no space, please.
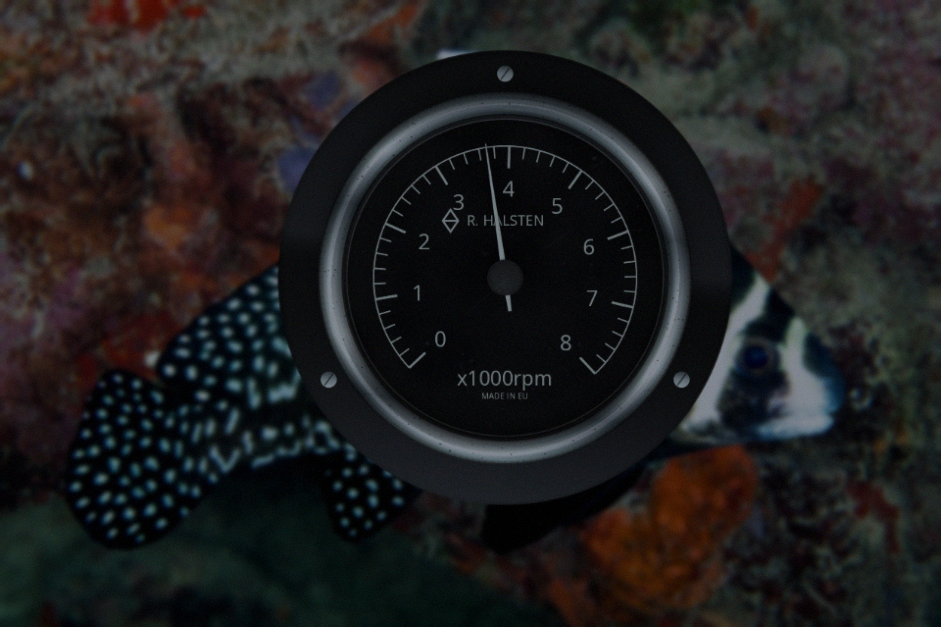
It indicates 3700,rpm
